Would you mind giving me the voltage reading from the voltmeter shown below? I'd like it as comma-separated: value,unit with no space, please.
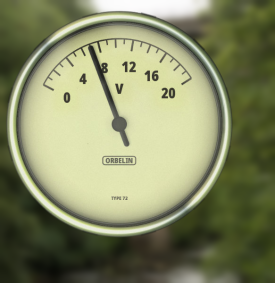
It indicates 7,V
